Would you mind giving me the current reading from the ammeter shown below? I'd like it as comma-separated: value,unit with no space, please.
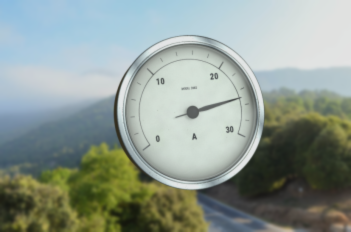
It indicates 25,A
